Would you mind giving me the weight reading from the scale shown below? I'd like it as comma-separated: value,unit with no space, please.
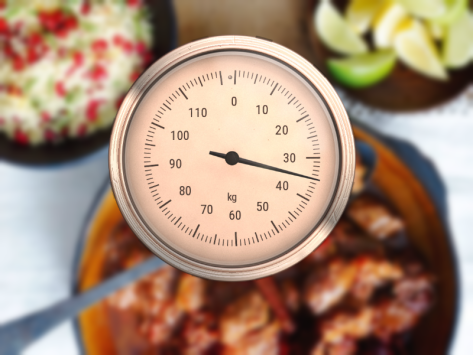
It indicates 35,kg
